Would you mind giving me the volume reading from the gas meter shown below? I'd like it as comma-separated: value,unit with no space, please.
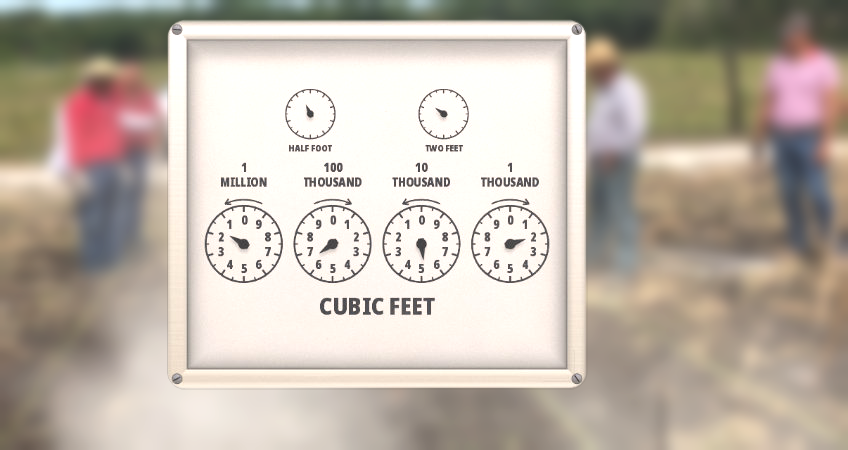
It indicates 165200,ft³
